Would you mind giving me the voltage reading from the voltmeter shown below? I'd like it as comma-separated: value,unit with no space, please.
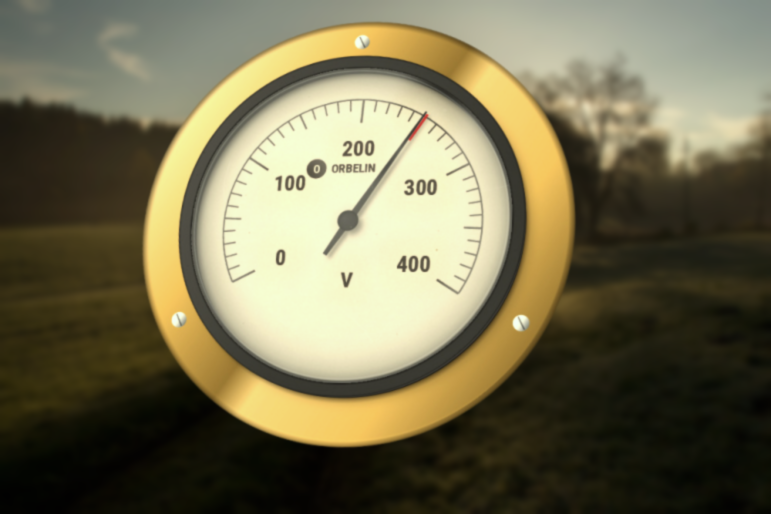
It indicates 250,V
